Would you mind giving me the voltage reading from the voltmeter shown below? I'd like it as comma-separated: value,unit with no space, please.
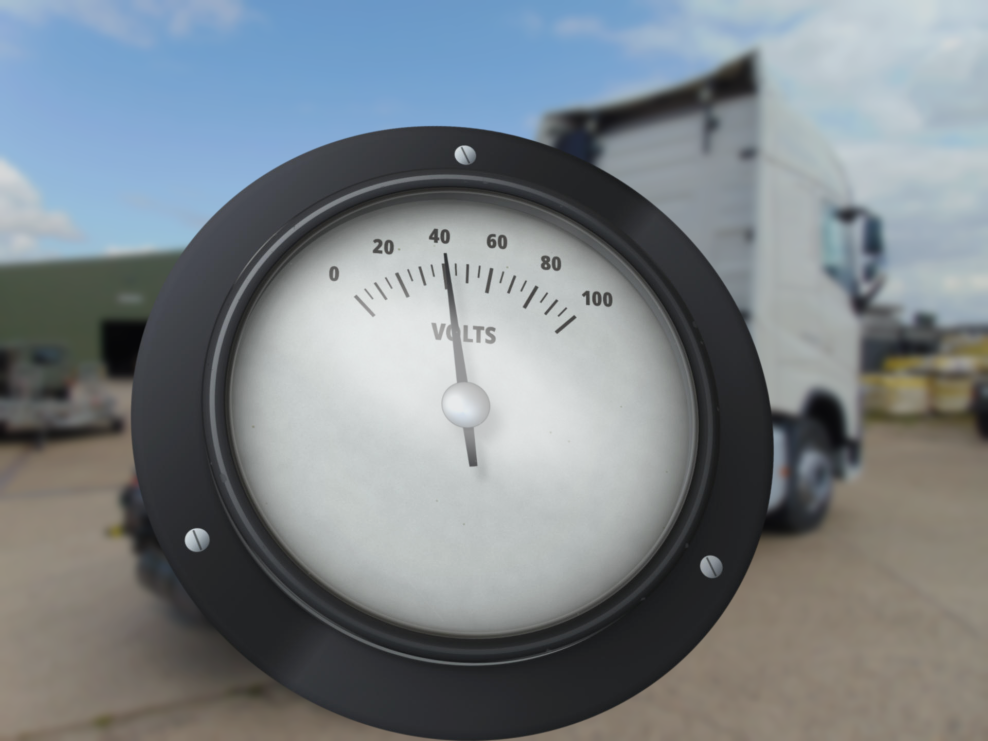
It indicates 40,V
